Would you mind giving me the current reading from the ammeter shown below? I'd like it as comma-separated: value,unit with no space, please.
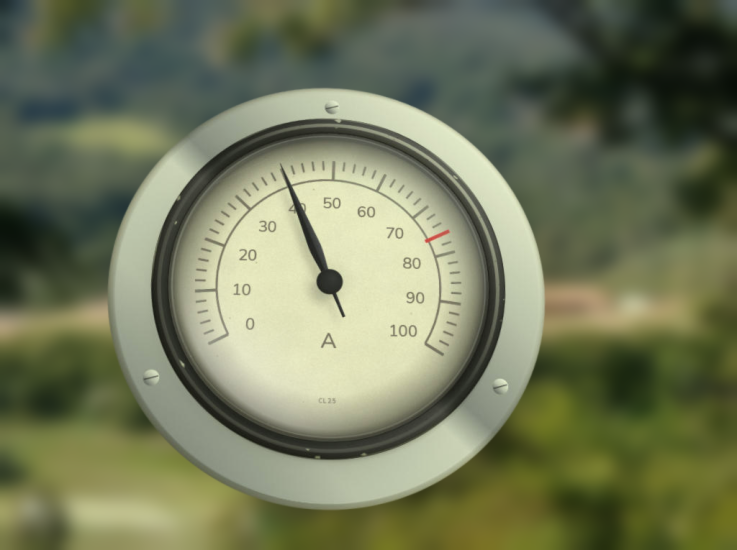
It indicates 40,A
